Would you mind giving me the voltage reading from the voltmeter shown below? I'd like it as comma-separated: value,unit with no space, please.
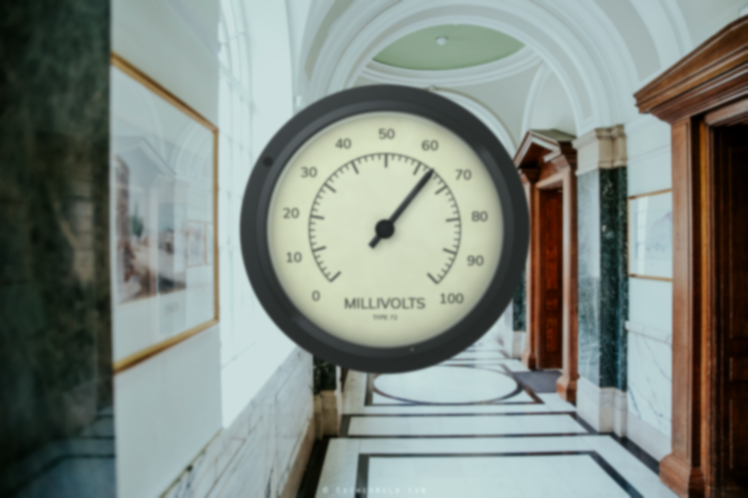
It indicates 64,mV
